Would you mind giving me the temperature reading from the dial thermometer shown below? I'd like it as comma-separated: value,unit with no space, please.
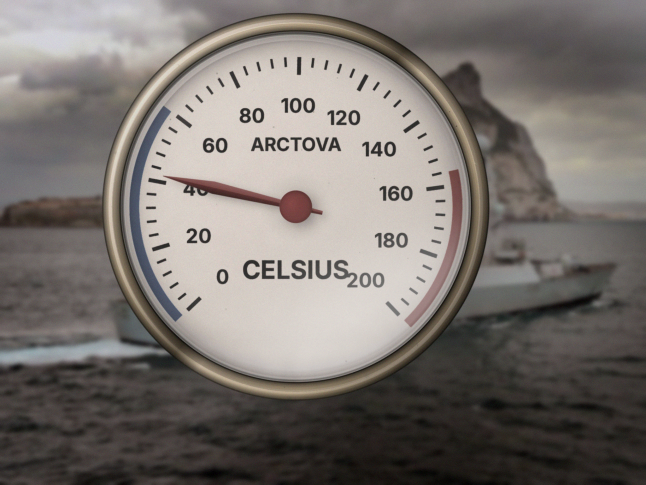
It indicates 42,°C
